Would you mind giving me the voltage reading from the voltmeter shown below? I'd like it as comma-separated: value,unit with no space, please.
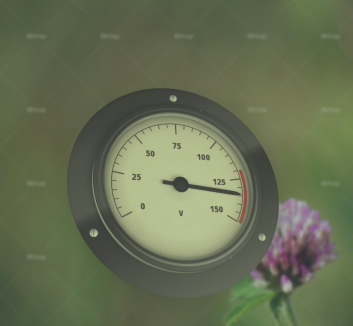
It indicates 135,V
